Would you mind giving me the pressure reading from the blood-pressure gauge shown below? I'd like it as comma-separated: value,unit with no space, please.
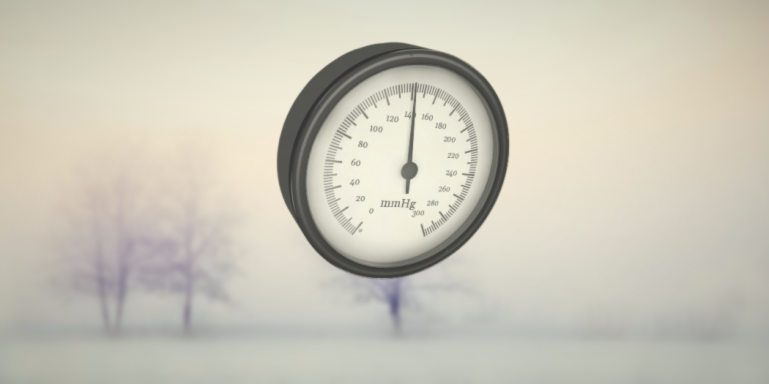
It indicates 140,mmHg
